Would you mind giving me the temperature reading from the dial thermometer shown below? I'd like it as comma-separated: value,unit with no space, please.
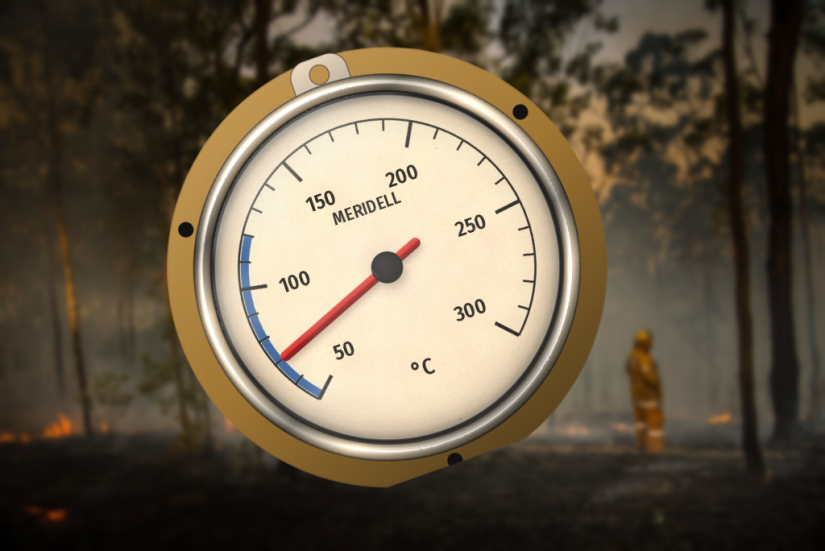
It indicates 70,°C
